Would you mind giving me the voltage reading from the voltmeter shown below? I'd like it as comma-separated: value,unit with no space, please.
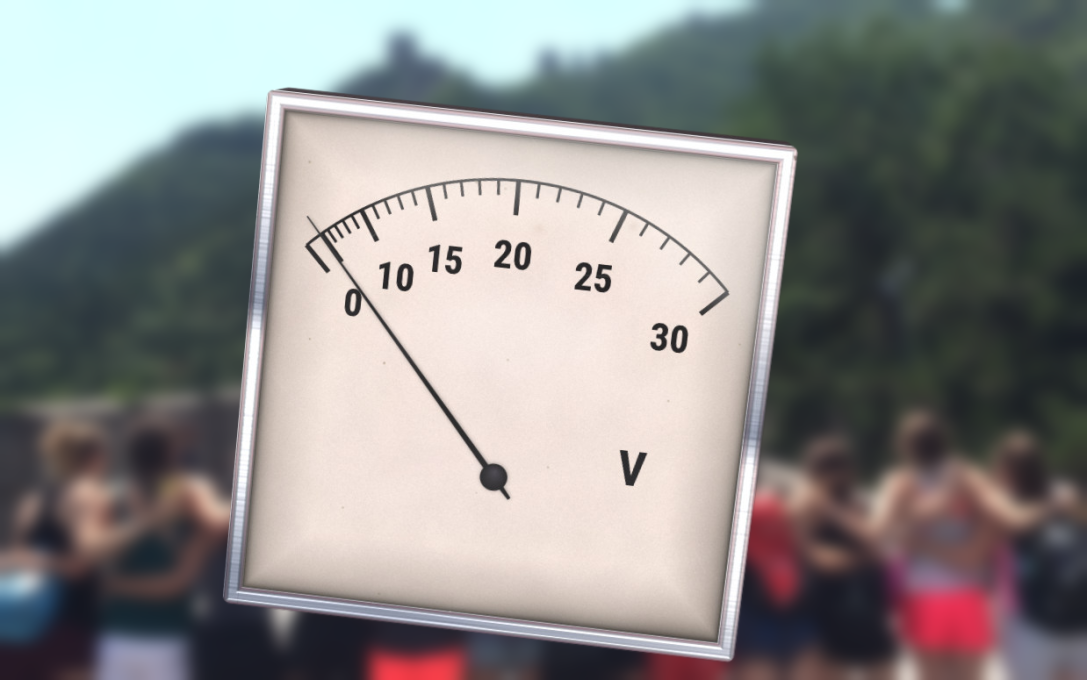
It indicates 5,V
